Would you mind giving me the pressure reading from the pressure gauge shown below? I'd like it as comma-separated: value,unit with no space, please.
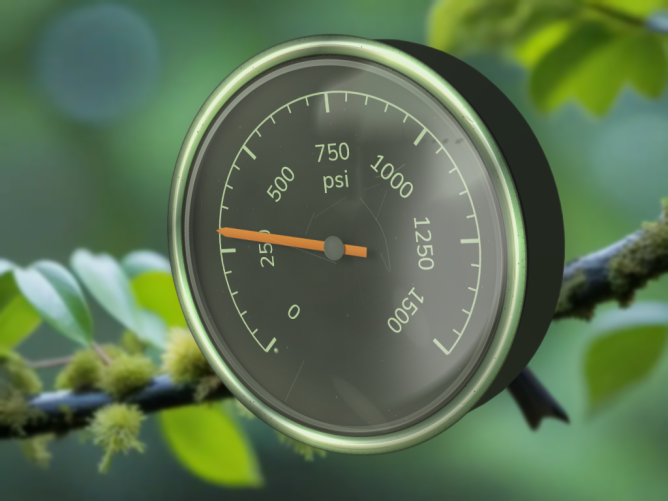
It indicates 300,psi
